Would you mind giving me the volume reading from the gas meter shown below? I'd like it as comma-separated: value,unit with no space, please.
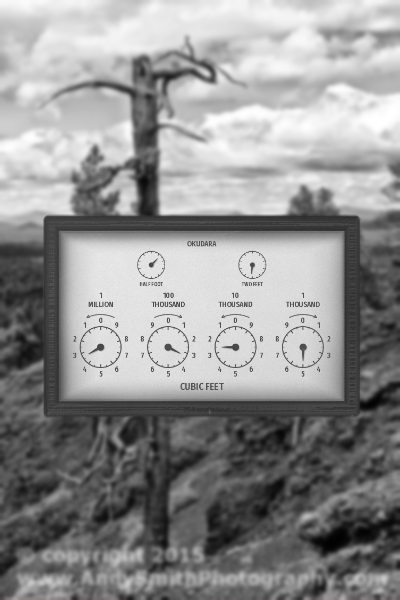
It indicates 332500,ft³
